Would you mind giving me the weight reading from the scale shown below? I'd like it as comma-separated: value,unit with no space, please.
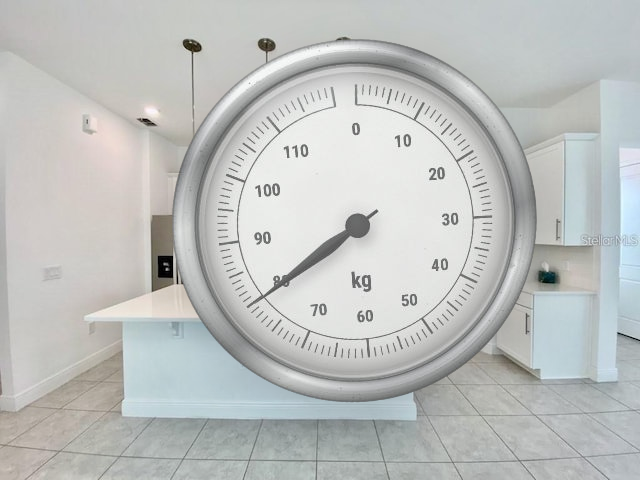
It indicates 80,kg
